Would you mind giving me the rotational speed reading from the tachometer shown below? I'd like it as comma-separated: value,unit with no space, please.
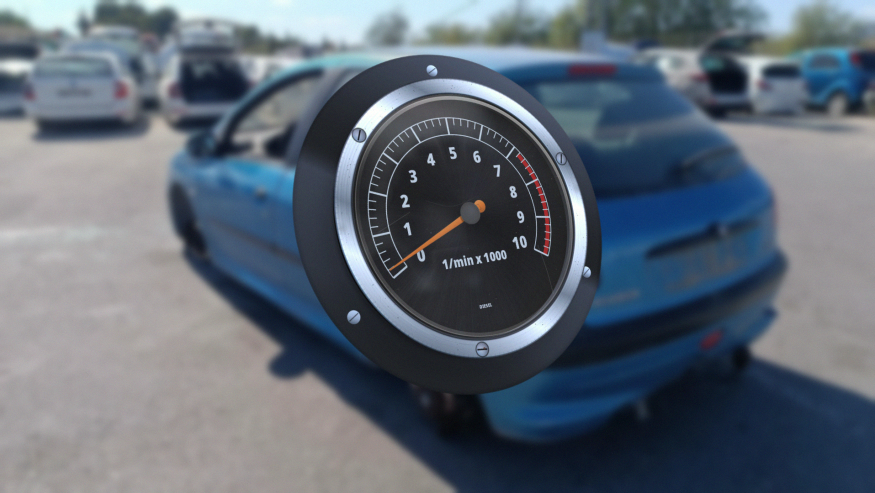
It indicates 200,rpm
